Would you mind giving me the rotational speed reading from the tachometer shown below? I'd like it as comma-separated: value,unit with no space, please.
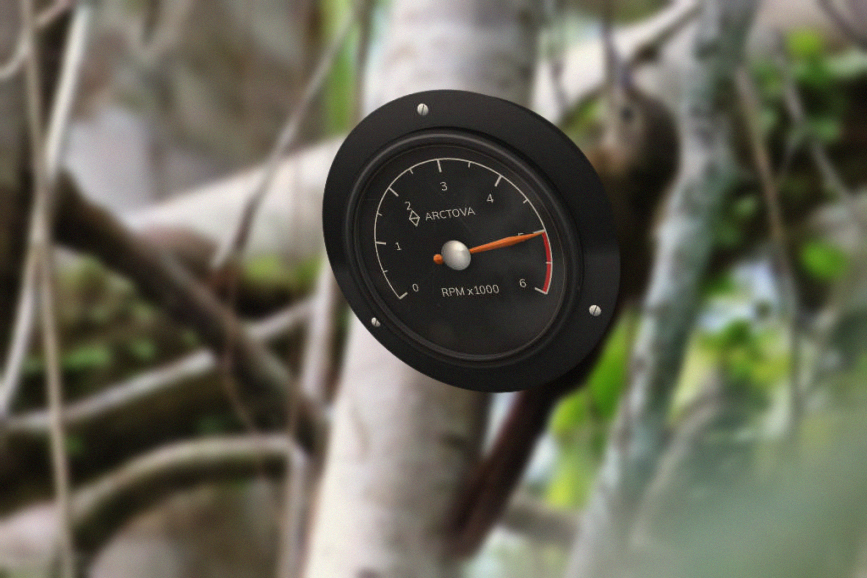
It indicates 5000,rpm
